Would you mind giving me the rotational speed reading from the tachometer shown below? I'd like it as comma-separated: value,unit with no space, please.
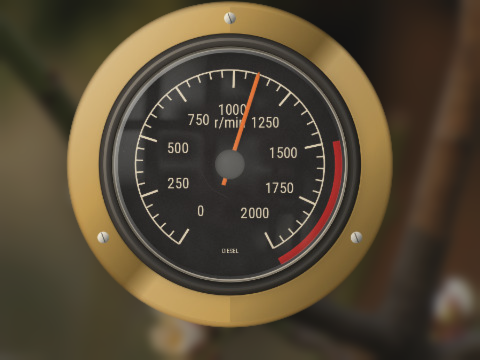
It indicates 1100,rpm
